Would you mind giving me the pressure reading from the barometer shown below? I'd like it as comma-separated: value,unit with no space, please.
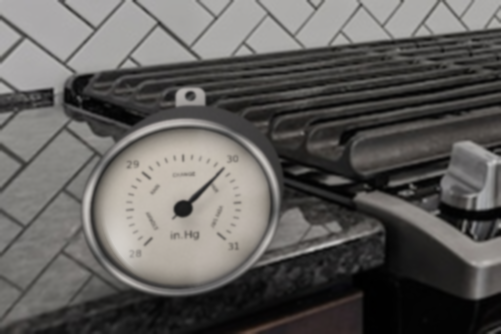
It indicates 30,inHg
